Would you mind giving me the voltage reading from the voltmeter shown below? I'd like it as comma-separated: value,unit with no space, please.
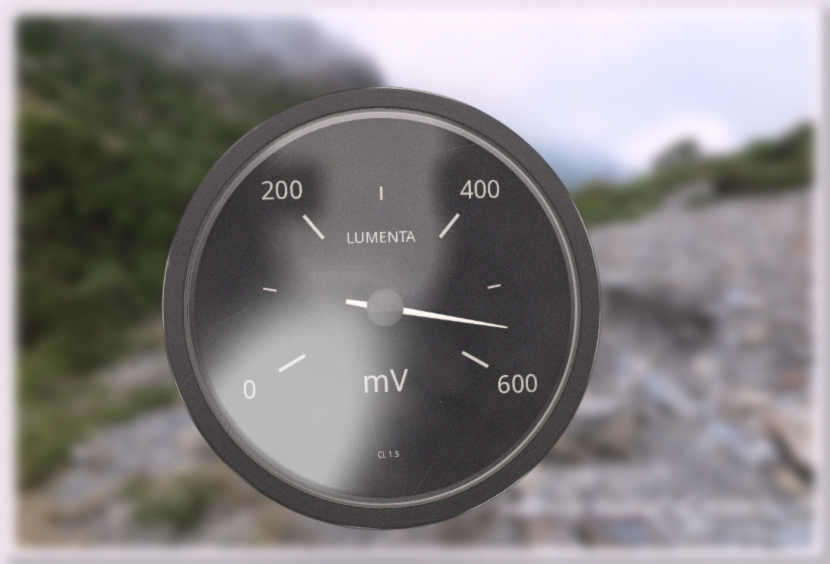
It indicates 550,mV
